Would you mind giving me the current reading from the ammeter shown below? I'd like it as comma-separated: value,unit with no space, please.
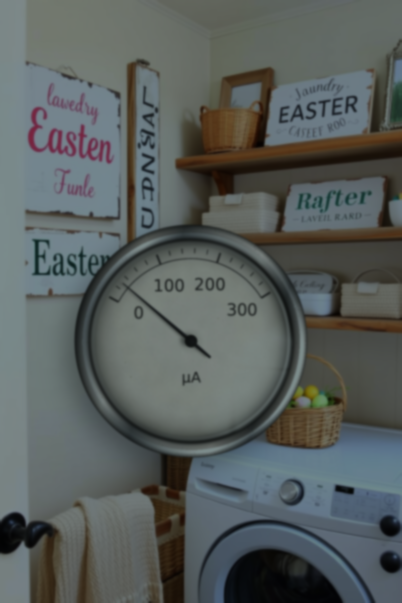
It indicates 30,µA
